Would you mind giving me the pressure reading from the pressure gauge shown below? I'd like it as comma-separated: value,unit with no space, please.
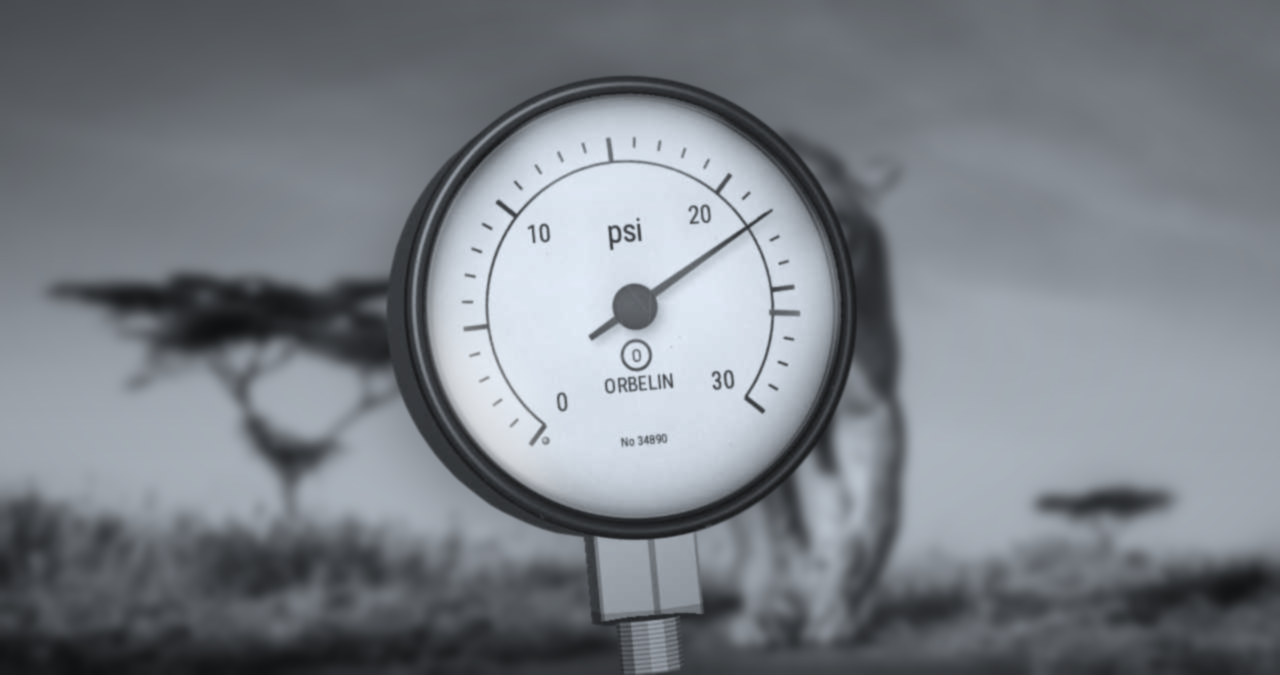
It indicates 22,psi
